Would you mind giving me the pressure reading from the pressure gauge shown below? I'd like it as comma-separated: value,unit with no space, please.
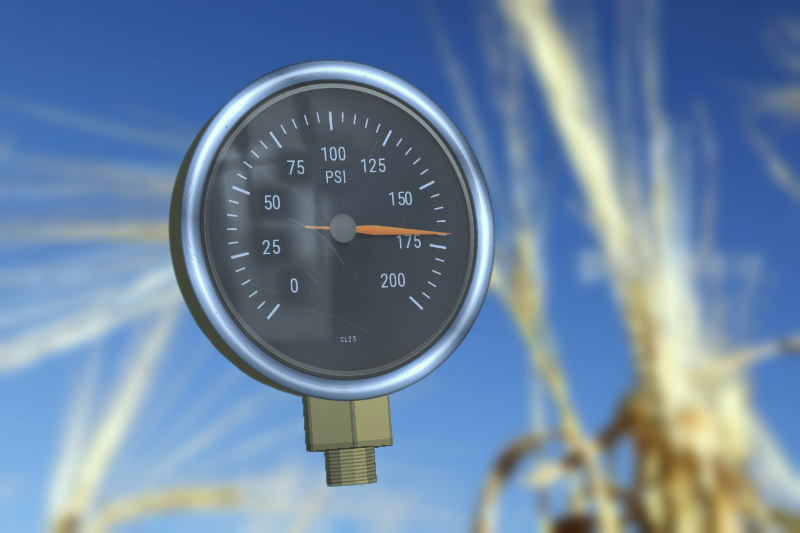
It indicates 170,psi
